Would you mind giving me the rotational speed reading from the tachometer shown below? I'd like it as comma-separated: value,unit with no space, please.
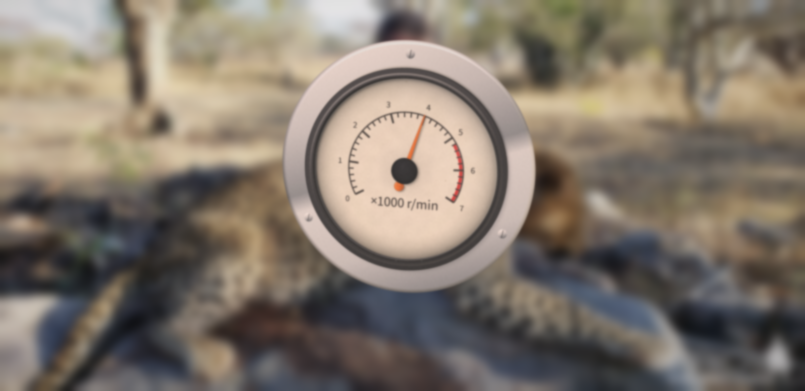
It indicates 4000,rpm
